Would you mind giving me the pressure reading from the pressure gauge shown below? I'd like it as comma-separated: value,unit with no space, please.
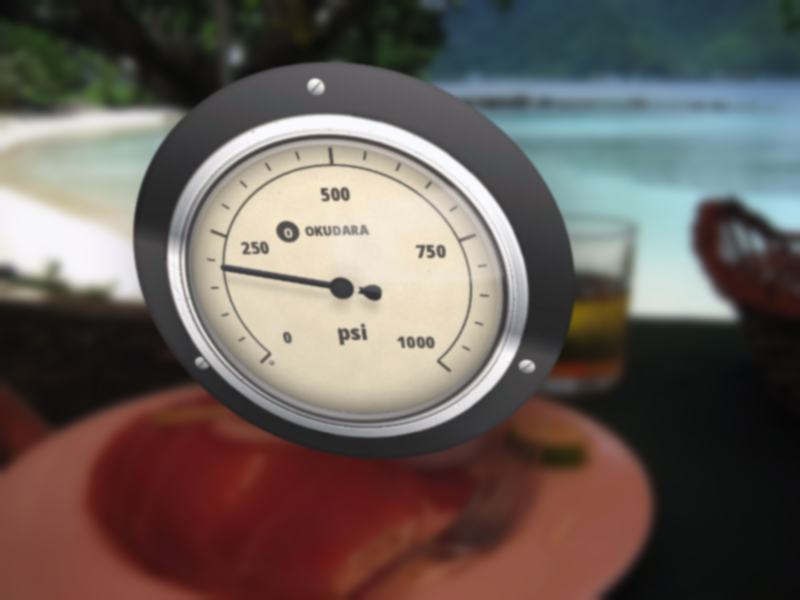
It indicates 200,psi
